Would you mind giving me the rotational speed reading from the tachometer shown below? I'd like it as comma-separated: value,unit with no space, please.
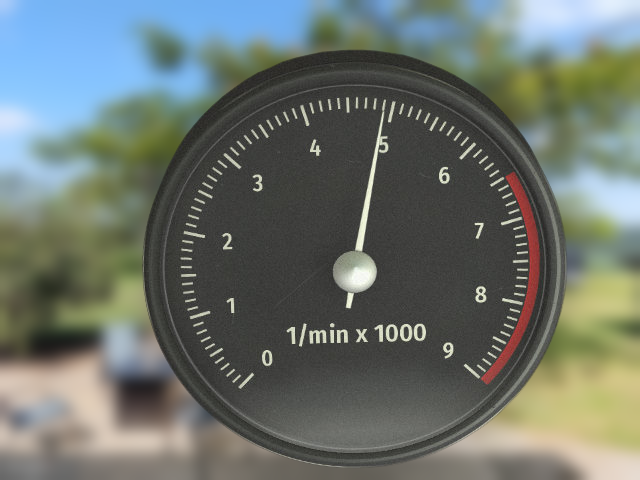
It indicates 4900,rpm
